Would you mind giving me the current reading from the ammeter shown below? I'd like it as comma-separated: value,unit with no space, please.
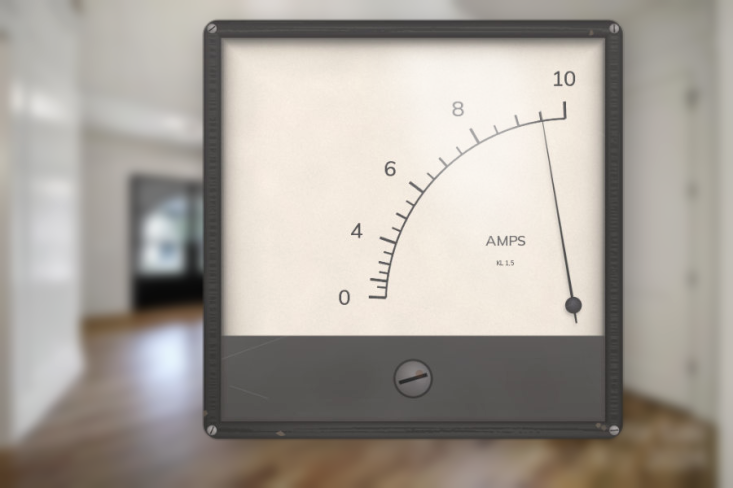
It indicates 9.5,A
